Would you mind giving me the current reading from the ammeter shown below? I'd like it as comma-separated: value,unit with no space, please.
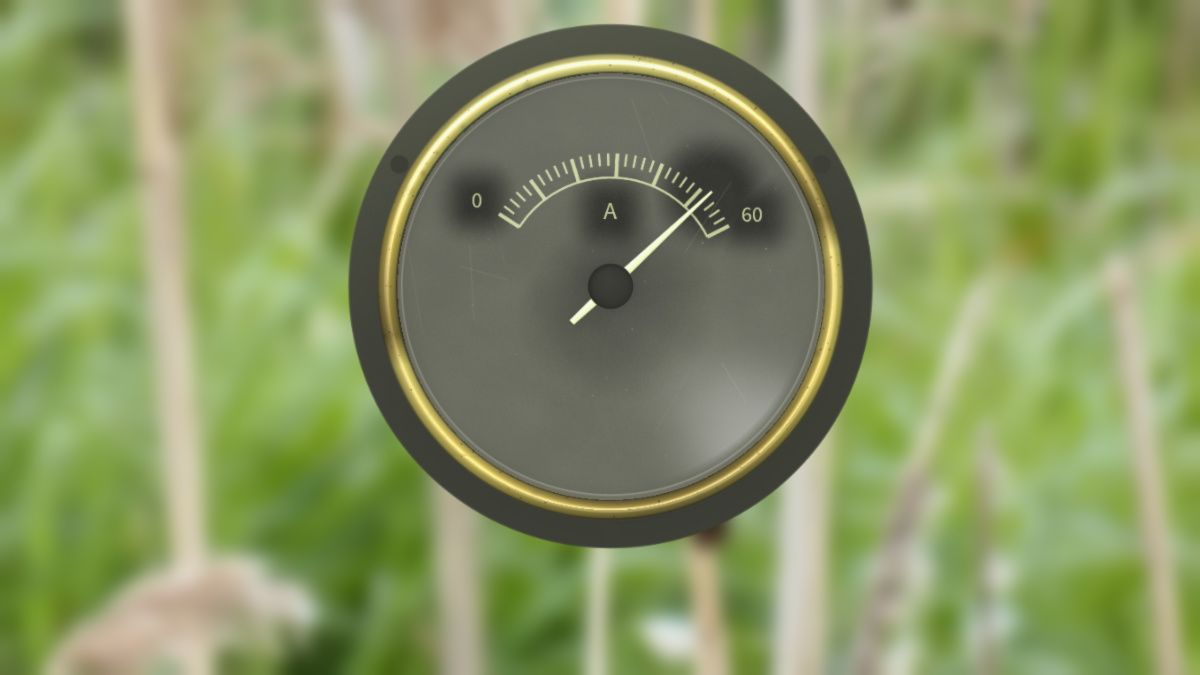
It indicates 52,A
